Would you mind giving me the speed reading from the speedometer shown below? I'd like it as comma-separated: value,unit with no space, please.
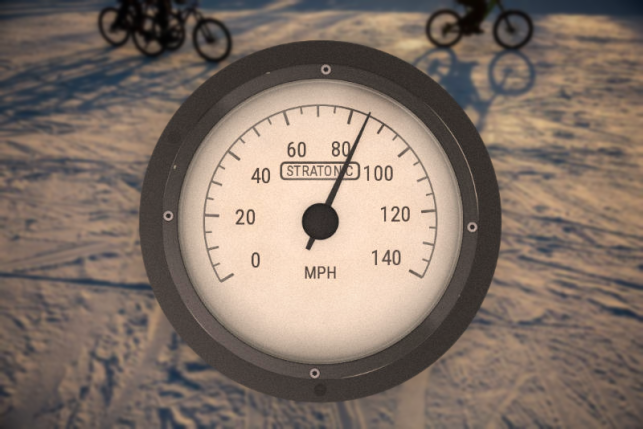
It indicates 85,mph
